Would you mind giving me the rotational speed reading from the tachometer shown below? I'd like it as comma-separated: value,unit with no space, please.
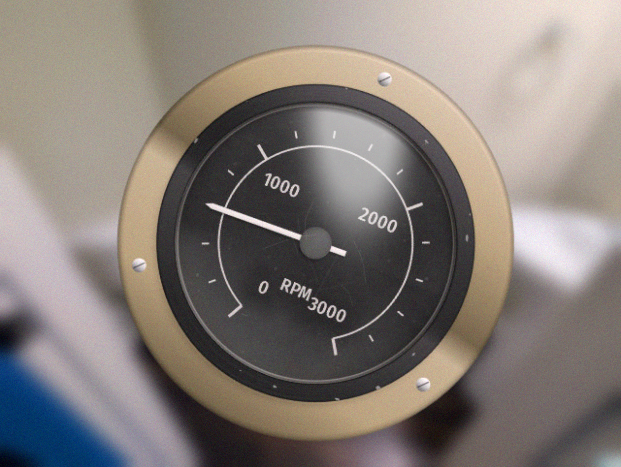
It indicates 600,rpm
